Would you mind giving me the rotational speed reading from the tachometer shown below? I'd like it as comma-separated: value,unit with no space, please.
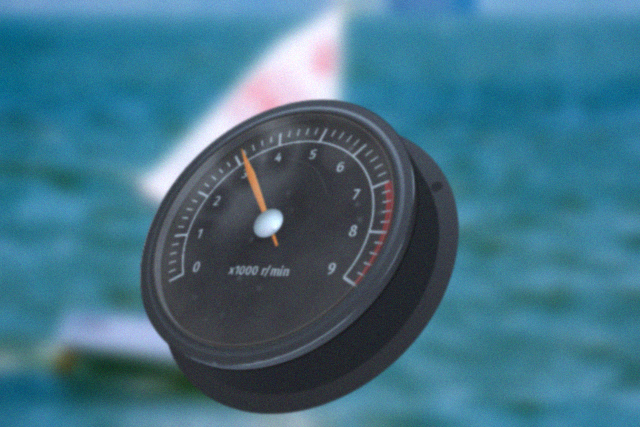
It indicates 3200,rpm
